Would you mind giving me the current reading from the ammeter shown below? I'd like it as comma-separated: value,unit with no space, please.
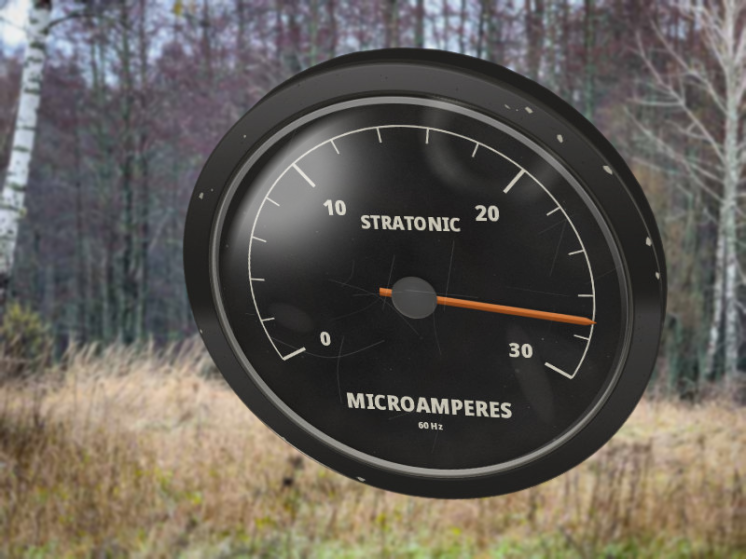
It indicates 27,µA
